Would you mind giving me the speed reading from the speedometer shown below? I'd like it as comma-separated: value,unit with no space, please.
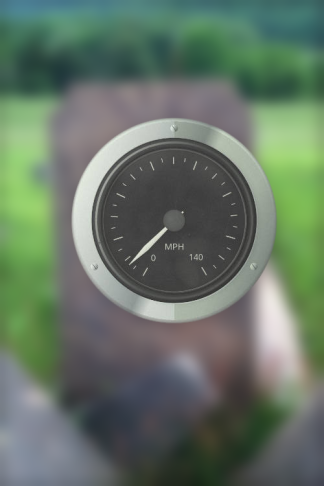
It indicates 7.5,mph
